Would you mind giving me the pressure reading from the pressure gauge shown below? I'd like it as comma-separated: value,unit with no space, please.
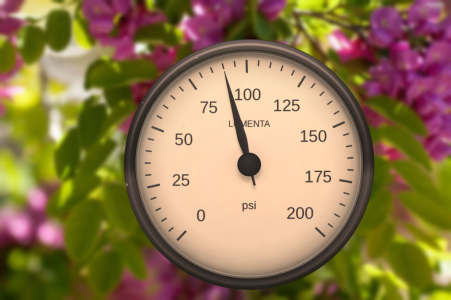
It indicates 90,psi
